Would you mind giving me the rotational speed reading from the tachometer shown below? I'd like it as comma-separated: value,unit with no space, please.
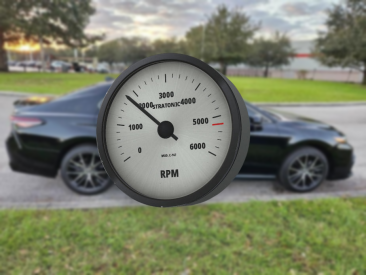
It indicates 1800,rpm
